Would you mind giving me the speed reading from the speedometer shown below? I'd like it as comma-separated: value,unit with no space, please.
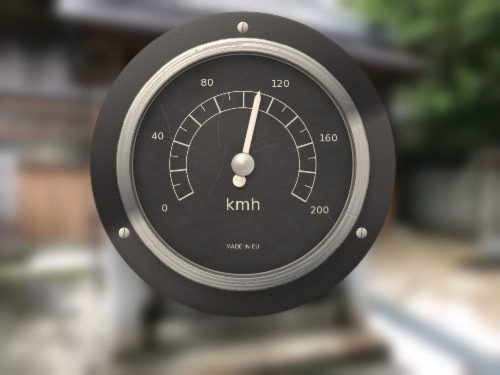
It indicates 110,km/h
